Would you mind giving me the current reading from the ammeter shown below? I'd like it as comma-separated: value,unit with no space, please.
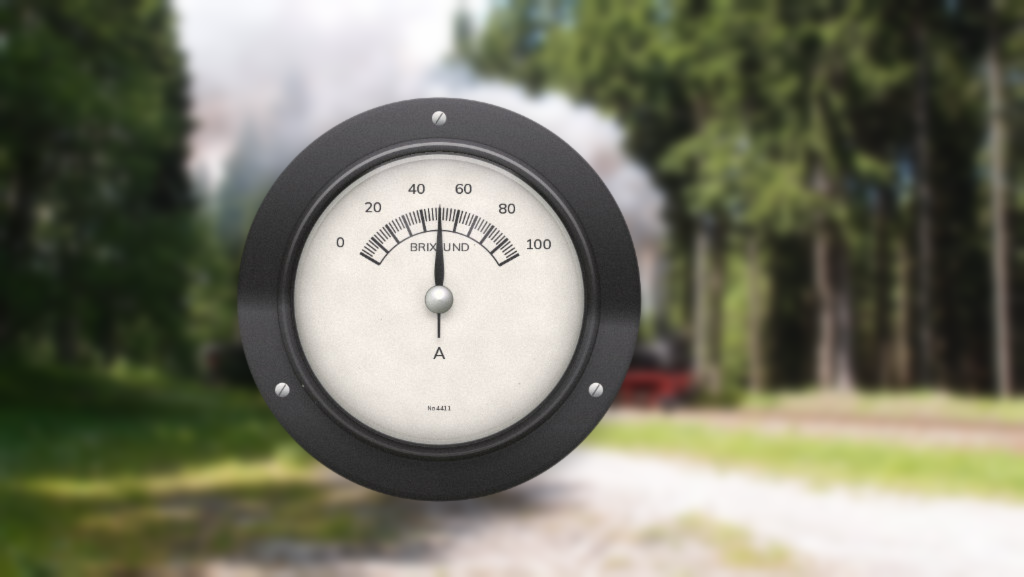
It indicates 50,A
